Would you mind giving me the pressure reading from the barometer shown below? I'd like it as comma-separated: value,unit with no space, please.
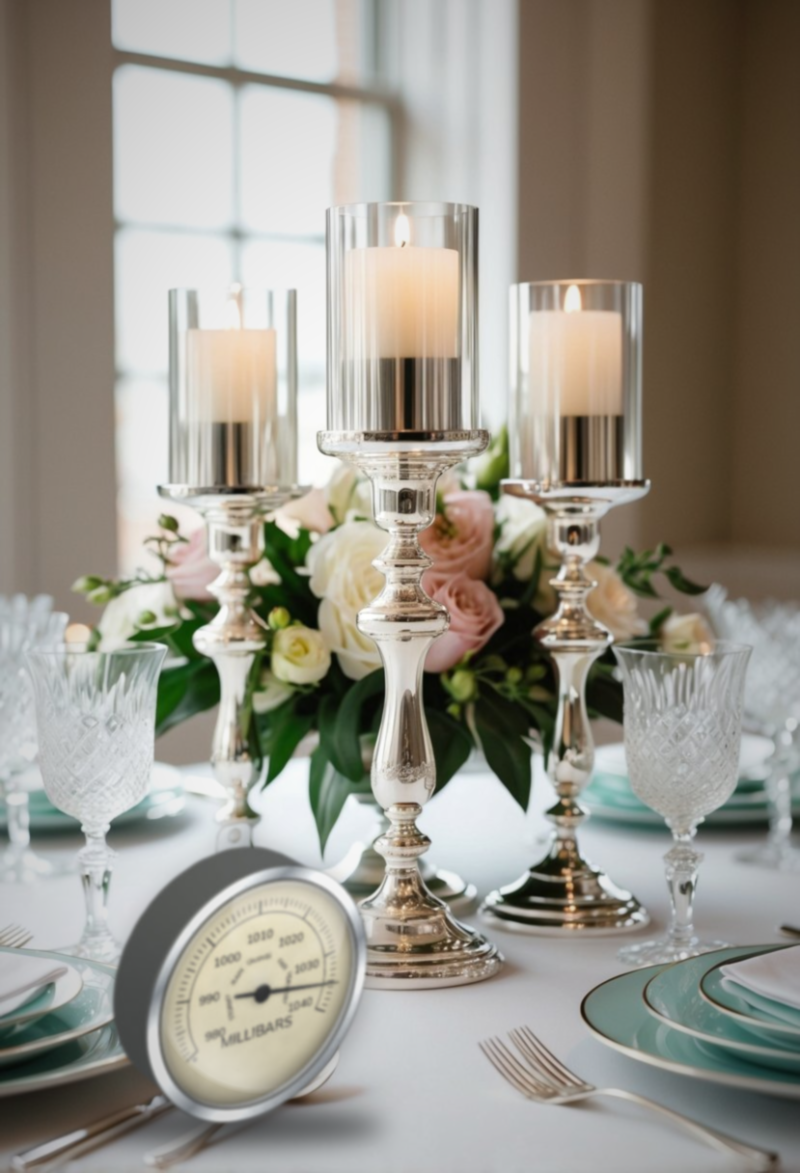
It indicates 1035,mbar
